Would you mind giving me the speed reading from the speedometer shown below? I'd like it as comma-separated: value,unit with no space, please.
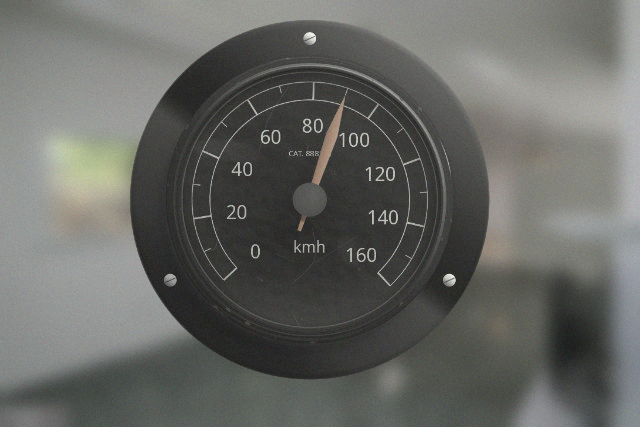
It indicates 90,km/h
